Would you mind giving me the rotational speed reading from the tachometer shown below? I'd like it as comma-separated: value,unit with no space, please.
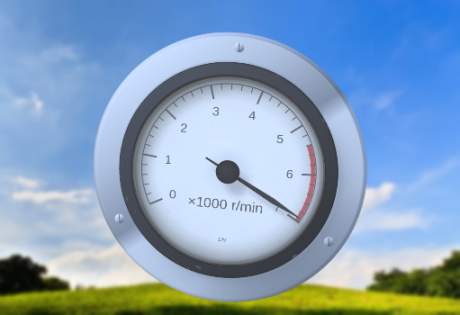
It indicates 6900,rpm
